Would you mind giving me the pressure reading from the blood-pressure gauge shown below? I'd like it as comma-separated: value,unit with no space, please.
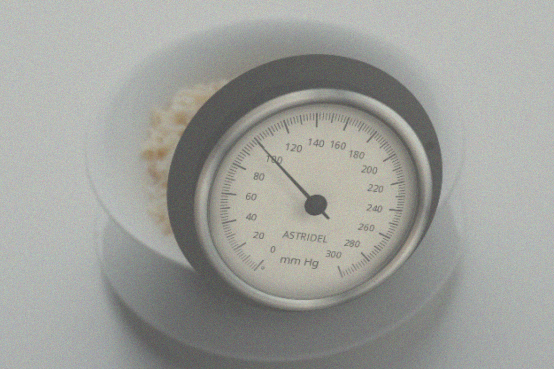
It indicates 100,mmHg
